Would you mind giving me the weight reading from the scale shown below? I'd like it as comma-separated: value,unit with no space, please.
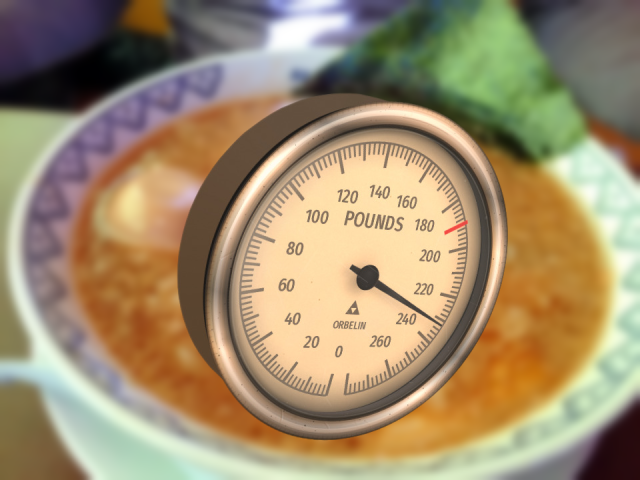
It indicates 232,lb
